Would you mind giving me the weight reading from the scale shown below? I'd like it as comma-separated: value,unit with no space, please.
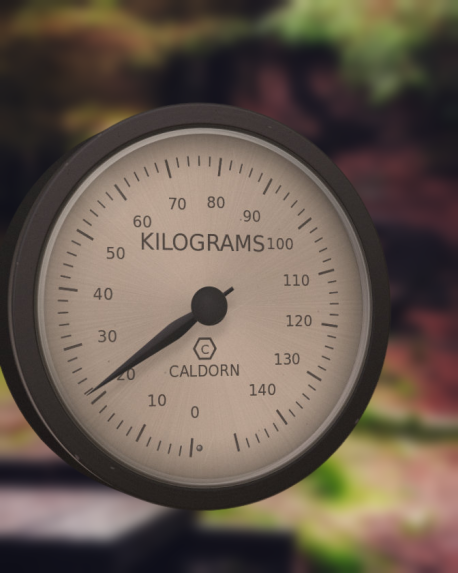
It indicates 22,kg
